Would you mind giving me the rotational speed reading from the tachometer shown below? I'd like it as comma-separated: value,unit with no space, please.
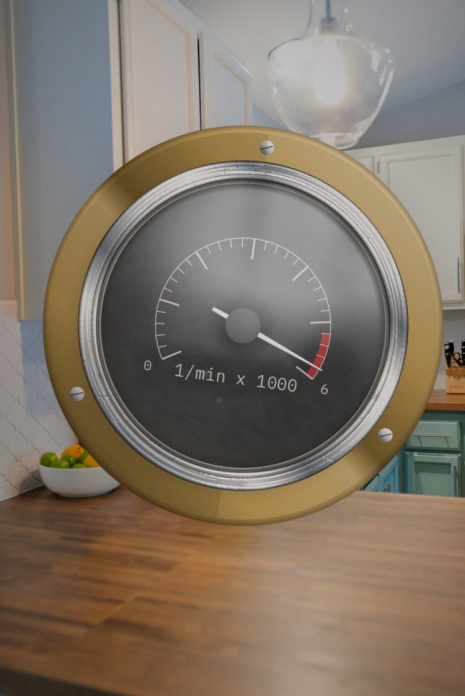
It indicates 5800,rpm
